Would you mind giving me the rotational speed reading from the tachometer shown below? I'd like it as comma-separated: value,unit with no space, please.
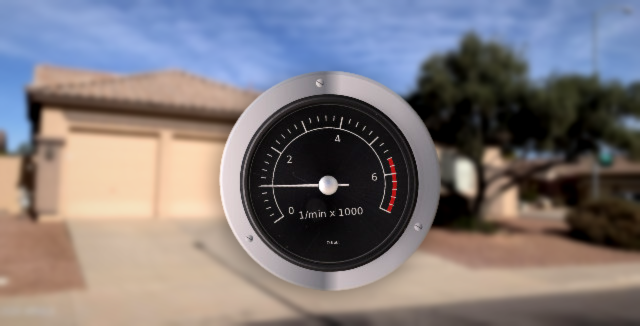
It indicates 1000,rpm
